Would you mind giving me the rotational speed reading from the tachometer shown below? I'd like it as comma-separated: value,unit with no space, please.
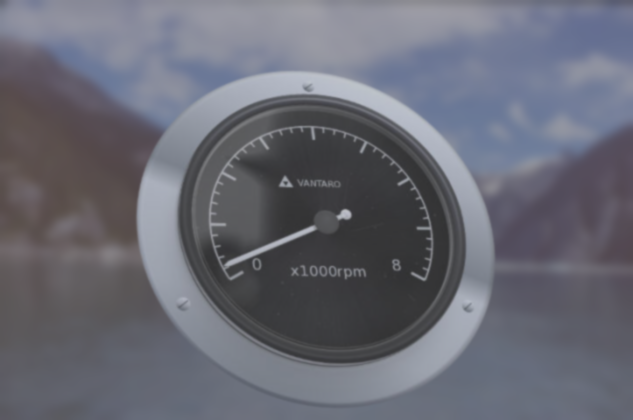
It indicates 200,rpm
